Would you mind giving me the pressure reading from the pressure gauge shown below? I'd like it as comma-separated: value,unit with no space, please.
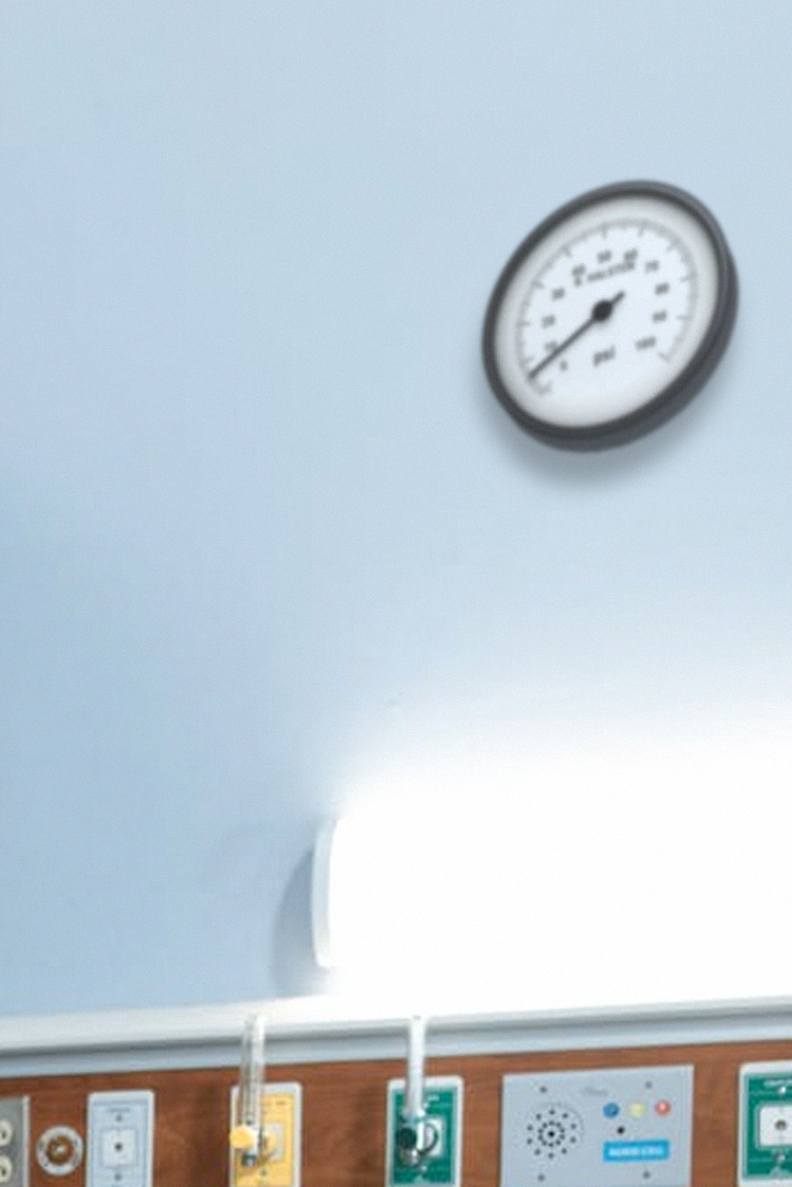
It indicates 5,psi
